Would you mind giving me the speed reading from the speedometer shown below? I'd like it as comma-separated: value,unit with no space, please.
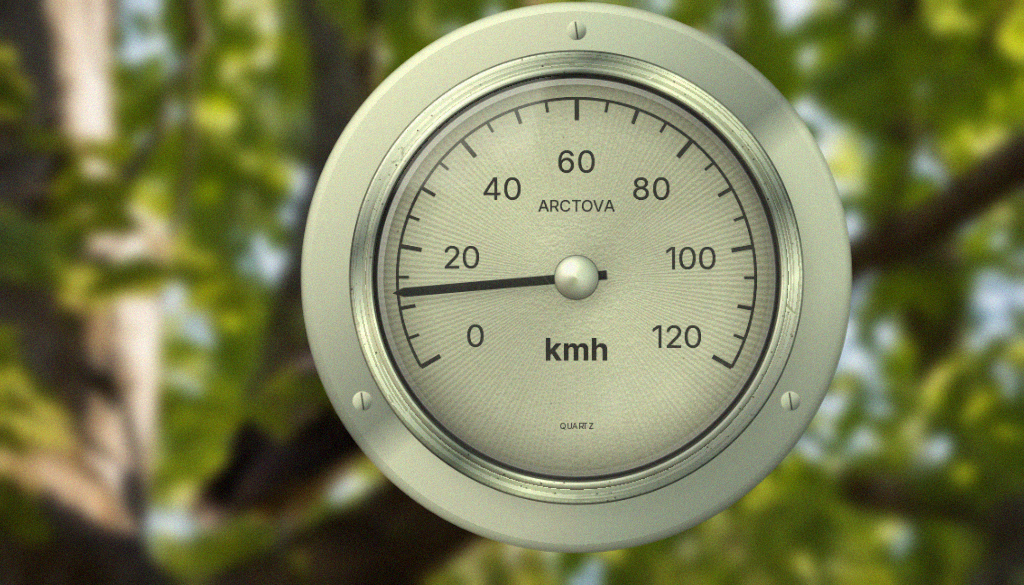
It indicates 12.5,km/h
